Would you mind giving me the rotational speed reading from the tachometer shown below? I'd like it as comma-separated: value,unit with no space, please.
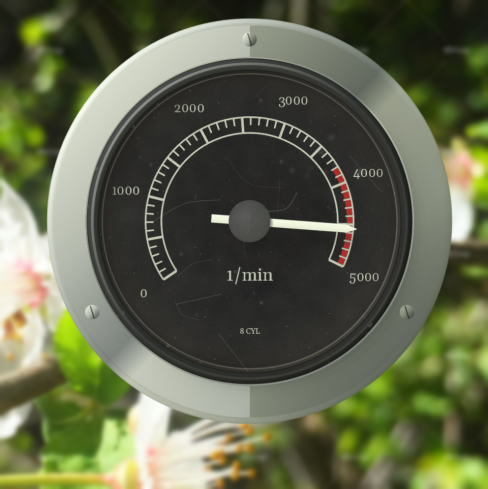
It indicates 4550,rpm
